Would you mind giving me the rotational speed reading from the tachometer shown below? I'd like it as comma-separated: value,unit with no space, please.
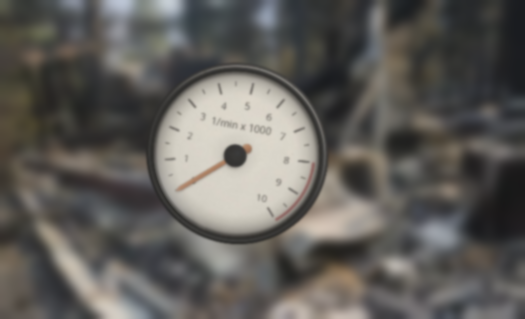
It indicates 0,rpm
